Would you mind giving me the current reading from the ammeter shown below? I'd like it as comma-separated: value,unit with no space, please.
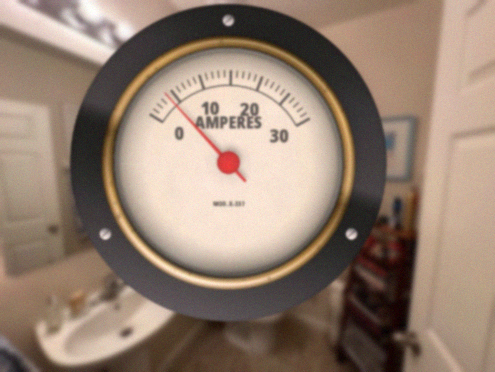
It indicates 4,A
